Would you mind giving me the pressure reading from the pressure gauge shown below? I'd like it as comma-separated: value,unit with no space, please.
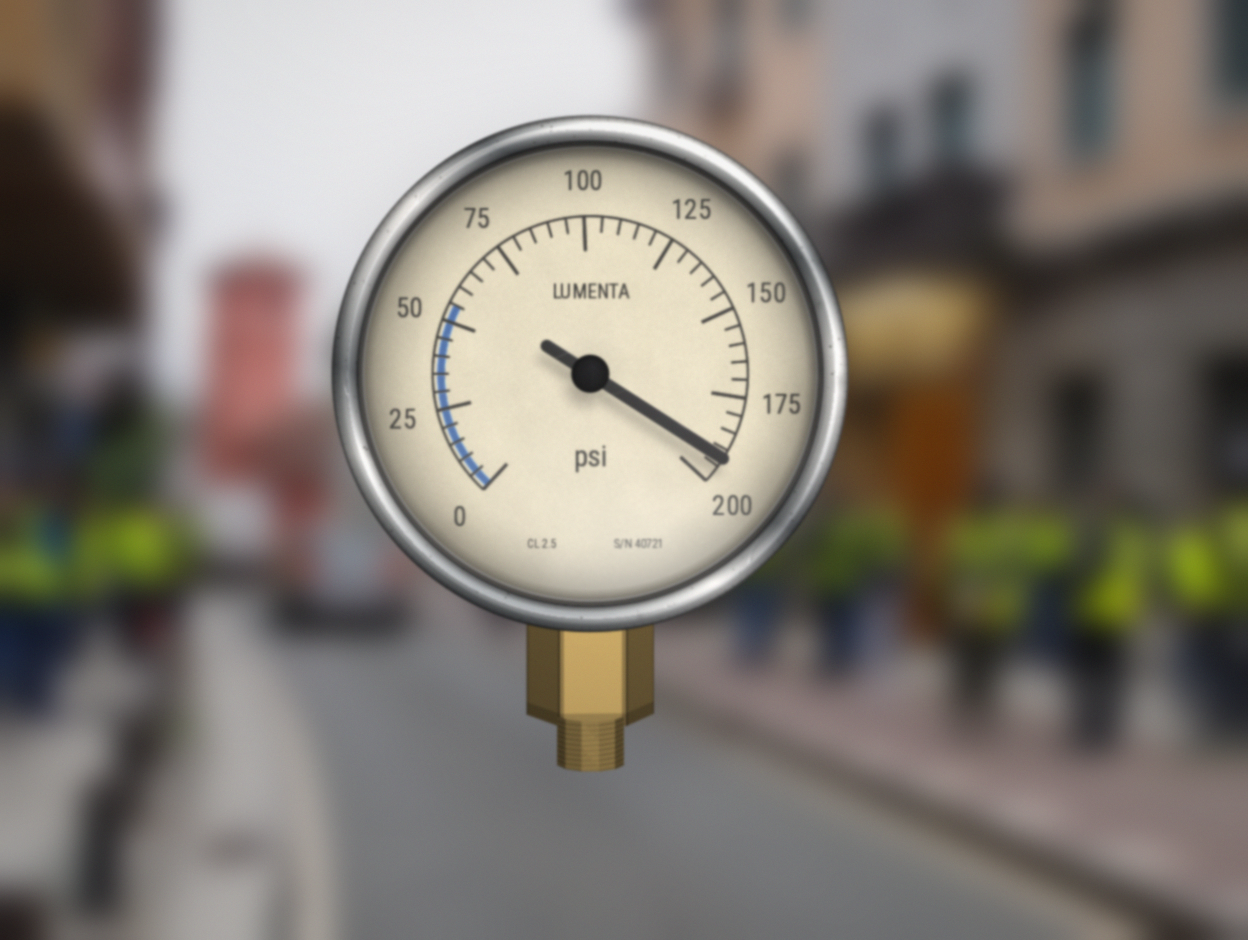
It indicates 192.5,psi
